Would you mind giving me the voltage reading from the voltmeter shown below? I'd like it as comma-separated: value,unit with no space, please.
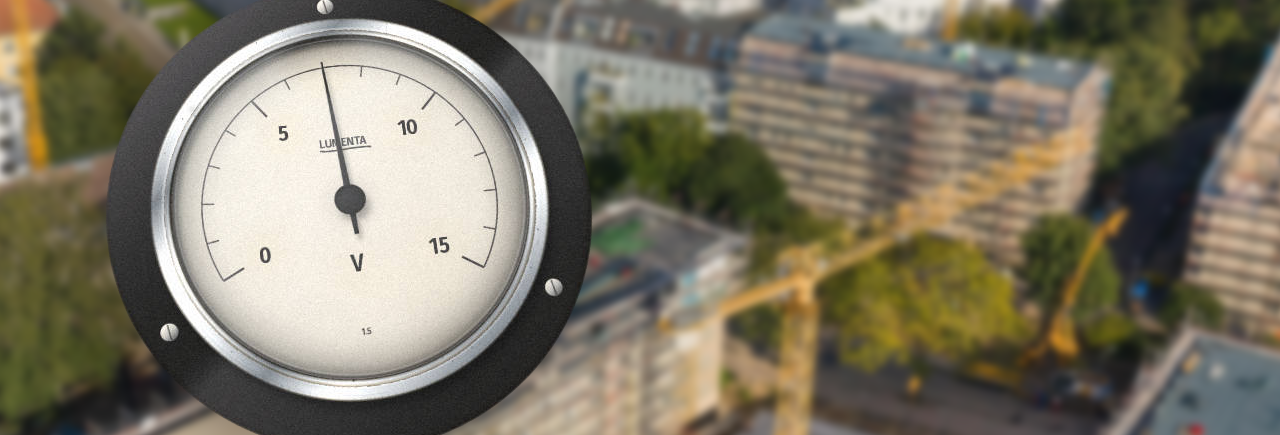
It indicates 7,V
